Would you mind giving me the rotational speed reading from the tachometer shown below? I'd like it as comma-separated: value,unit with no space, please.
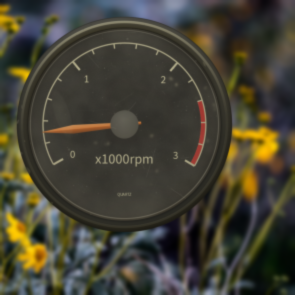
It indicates 300,rpm
